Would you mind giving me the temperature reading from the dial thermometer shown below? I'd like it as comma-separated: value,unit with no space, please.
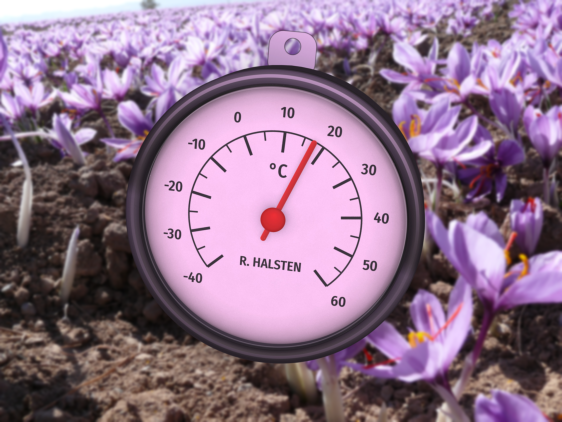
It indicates 17.5,°C
